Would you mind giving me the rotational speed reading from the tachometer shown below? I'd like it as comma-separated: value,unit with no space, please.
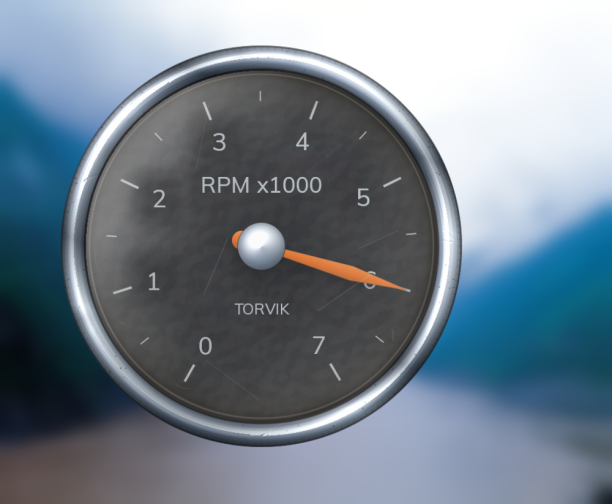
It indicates 6000,rpm
